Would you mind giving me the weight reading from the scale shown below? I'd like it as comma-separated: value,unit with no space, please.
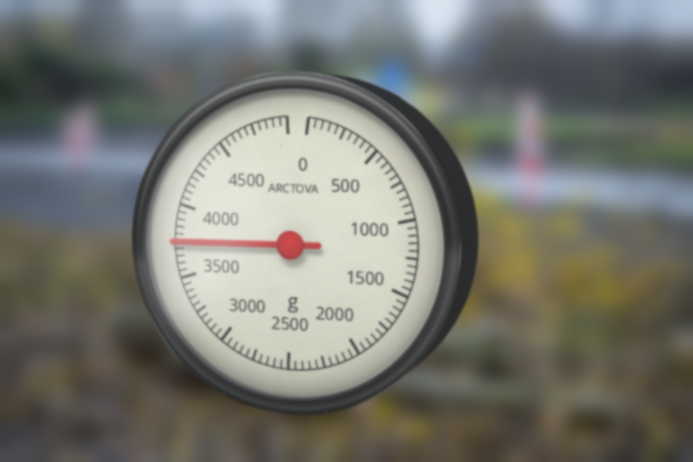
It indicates 3750,g
